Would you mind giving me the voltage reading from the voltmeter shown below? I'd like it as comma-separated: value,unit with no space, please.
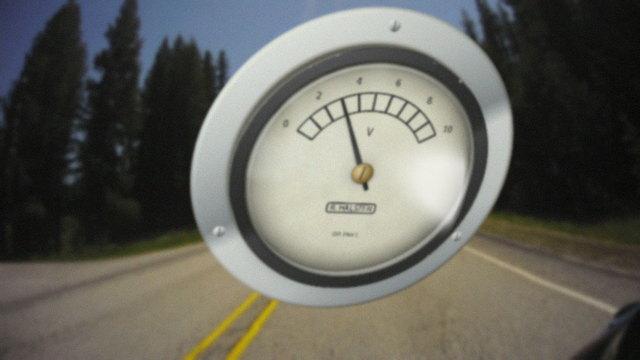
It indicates 3,V
